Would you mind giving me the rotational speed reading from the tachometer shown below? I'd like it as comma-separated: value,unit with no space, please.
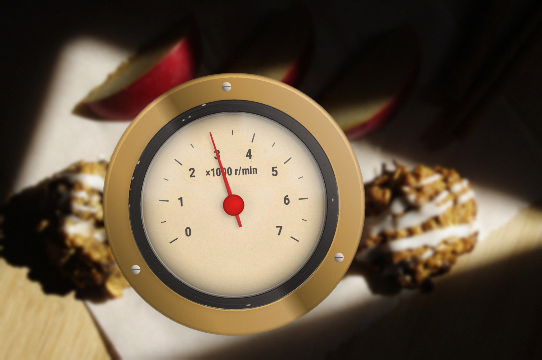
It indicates 3000,rpm
